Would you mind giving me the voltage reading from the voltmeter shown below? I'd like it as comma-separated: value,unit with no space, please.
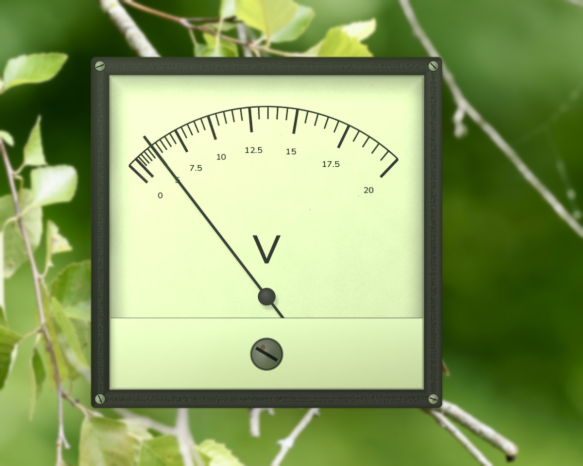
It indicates 5,V
